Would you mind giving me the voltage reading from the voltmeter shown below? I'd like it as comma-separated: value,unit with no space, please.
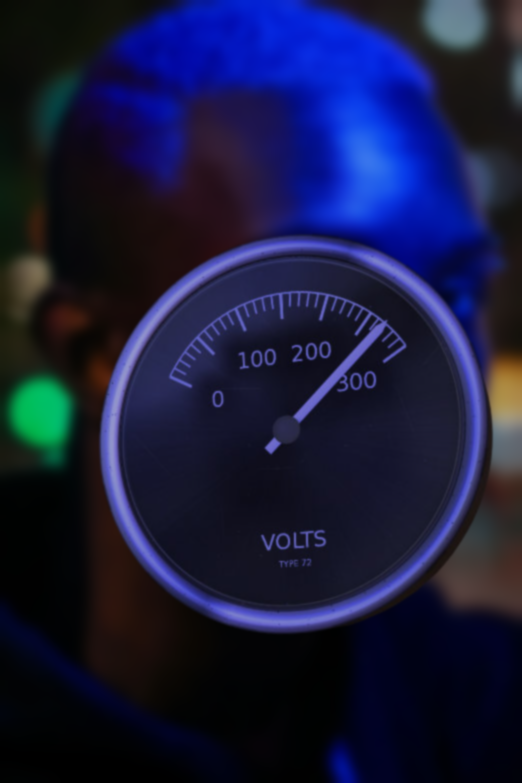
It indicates 270,V
